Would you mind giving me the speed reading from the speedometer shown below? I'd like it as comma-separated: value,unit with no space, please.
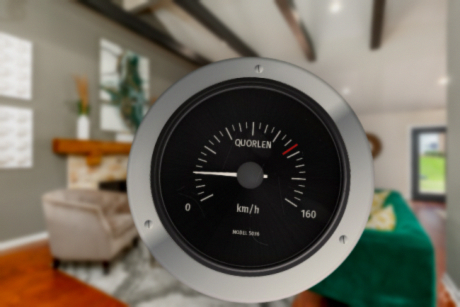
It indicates 20,km/h
